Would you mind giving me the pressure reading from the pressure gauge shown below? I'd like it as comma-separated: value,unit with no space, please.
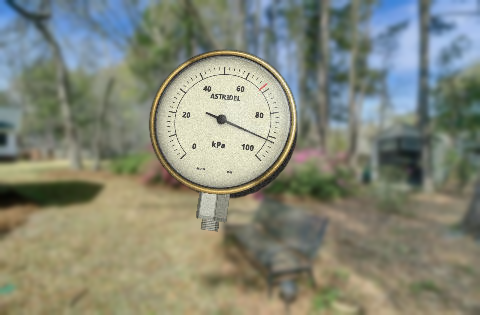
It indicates 92,kPa
